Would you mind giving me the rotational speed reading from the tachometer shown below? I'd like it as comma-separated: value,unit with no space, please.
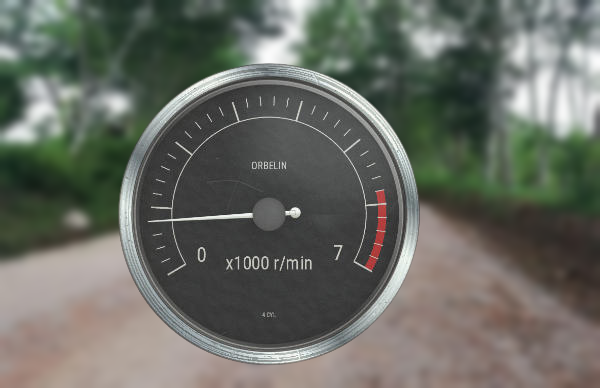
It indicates 800,rpm
